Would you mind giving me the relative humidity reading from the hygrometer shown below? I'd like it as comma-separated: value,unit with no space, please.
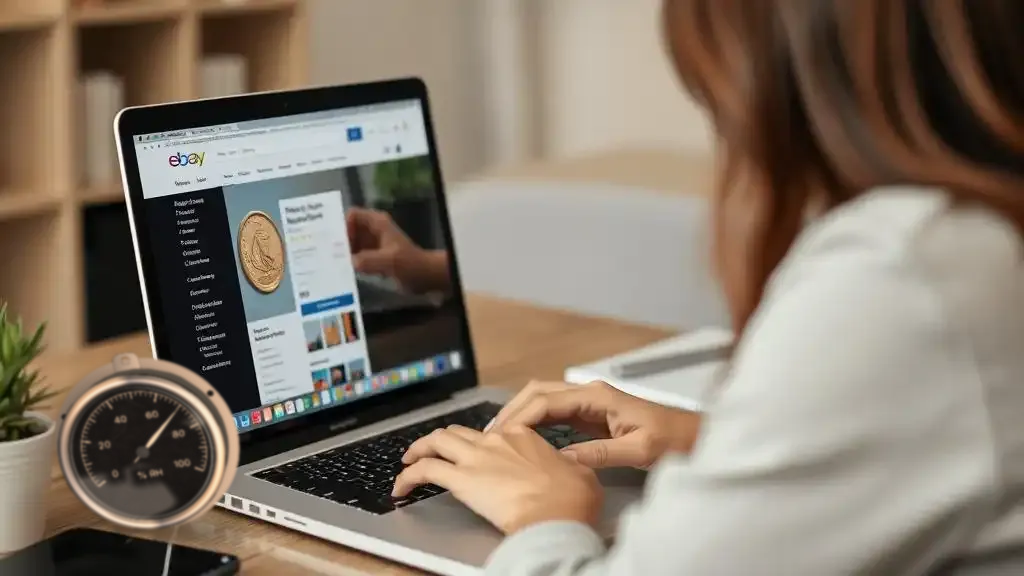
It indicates 70,%
